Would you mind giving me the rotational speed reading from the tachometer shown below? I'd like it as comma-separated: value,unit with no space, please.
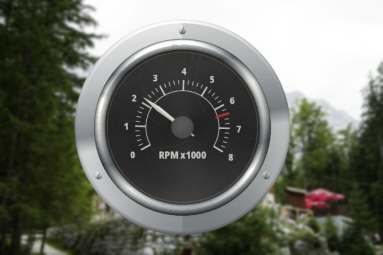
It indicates 2200,rpm
